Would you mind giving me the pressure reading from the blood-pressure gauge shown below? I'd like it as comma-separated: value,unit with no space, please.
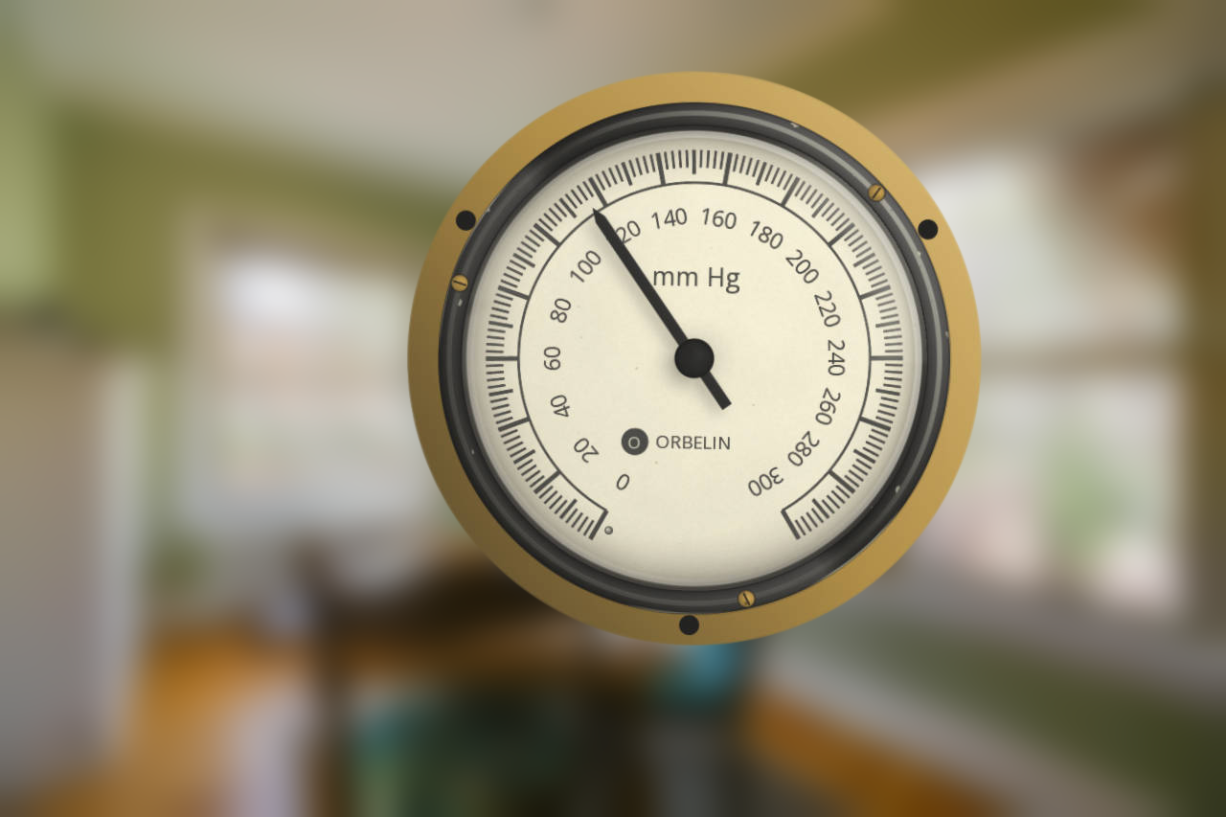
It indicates 116,mmHg
